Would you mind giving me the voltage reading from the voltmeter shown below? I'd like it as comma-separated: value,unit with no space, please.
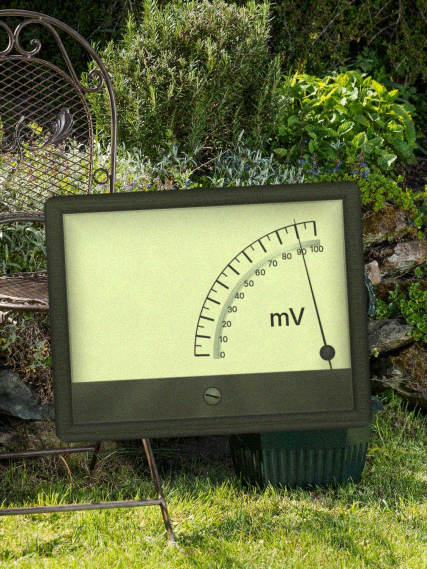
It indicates 90,mV
